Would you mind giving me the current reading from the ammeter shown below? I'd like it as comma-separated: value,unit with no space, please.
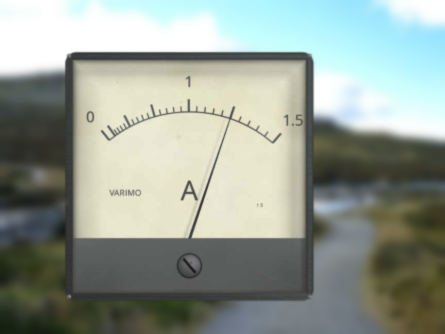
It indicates 1.25,A
